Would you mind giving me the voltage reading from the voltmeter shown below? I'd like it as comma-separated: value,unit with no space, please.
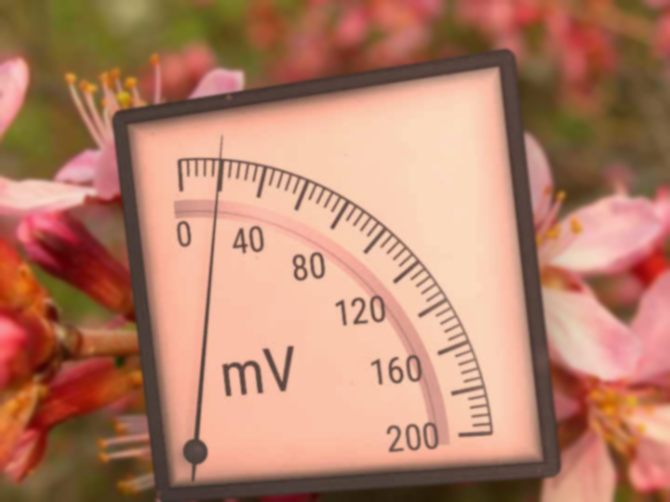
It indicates 20,mV
